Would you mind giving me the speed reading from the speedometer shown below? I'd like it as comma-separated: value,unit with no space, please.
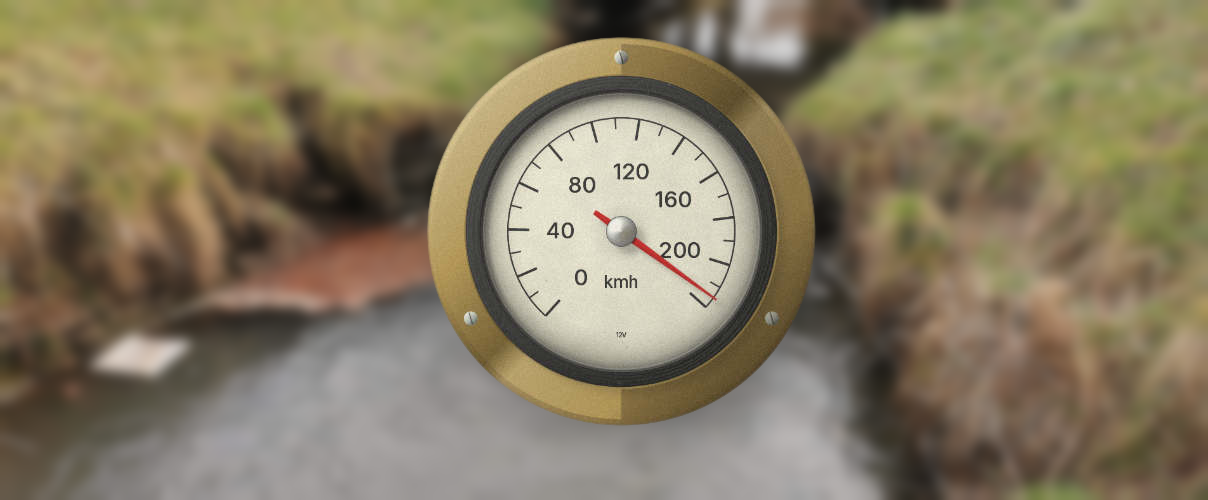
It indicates 215,km/h
